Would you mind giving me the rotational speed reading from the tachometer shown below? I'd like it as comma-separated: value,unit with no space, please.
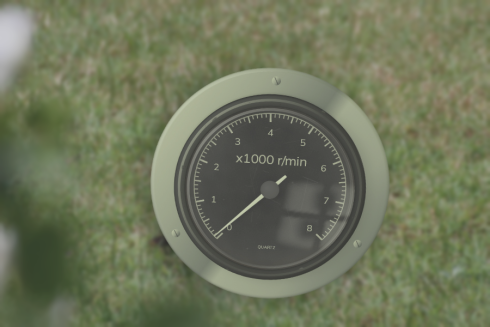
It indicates 100,rpm
